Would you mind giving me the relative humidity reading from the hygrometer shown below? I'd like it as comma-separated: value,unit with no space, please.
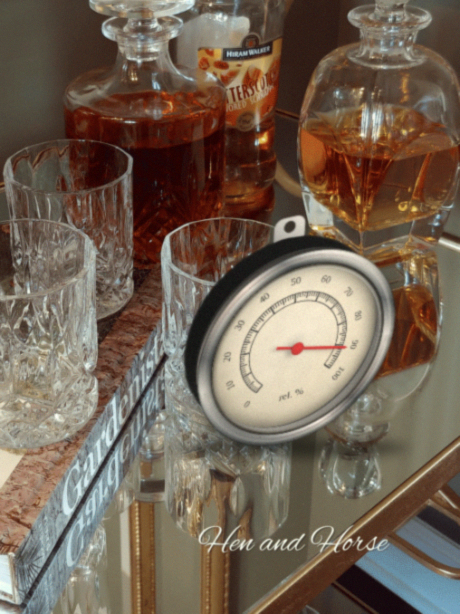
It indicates 90,%
